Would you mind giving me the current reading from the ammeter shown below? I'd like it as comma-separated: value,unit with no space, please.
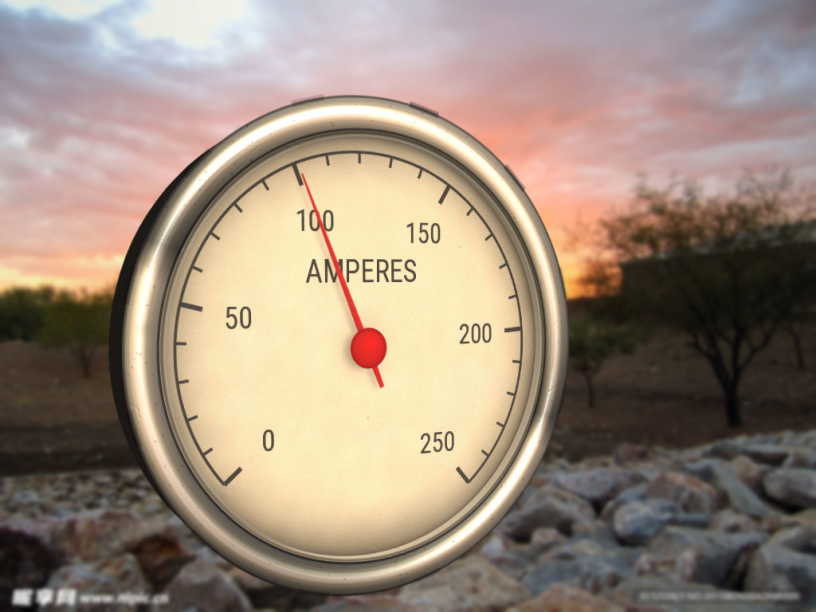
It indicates 100,A
